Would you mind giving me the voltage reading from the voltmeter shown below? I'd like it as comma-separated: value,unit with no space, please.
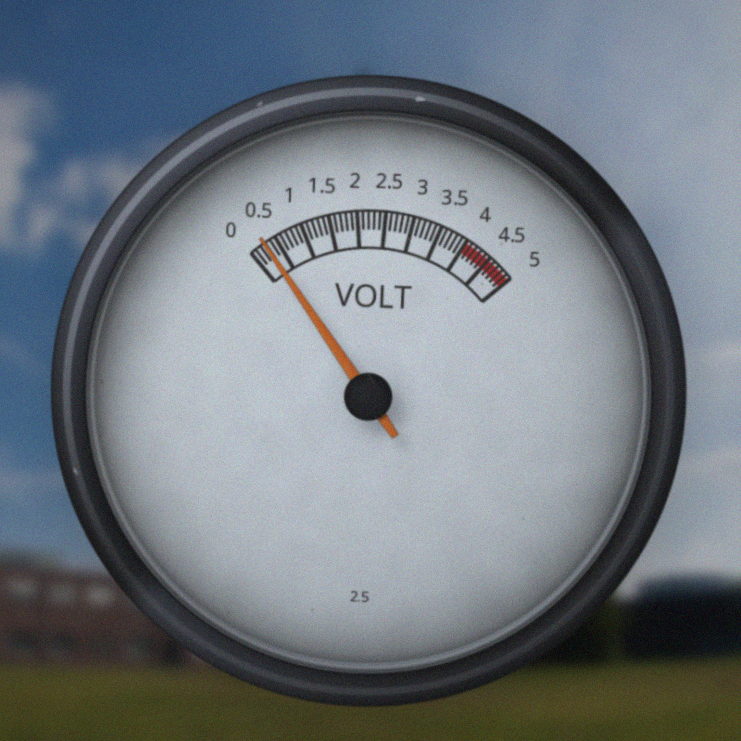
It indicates 0.3,V
